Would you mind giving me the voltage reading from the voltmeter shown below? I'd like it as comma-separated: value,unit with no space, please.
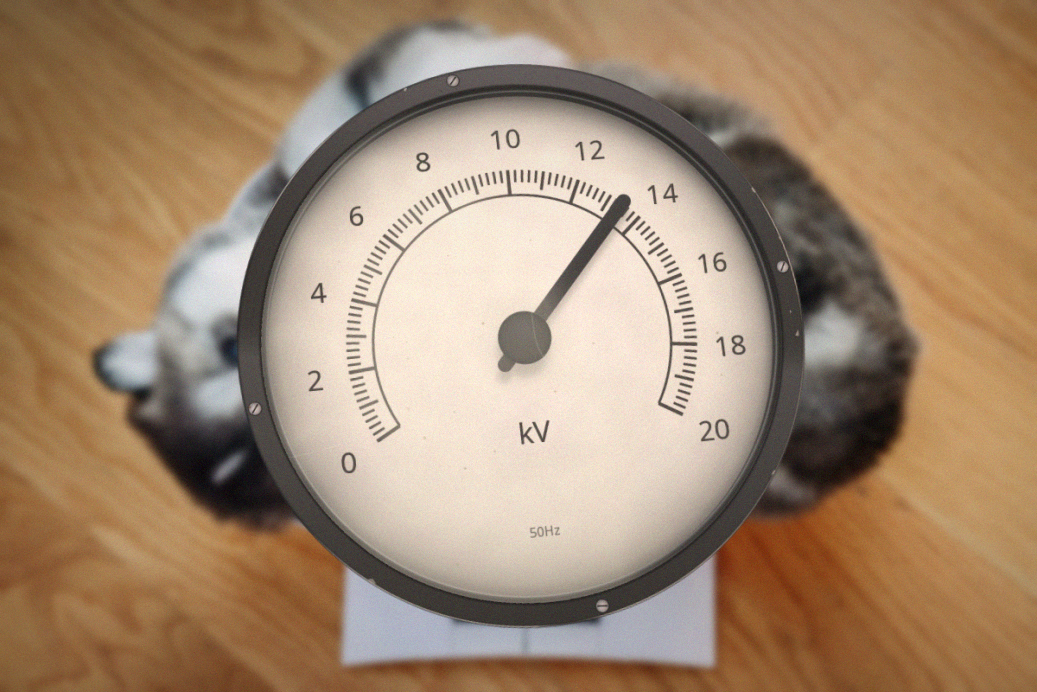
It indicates 13.4,kV
